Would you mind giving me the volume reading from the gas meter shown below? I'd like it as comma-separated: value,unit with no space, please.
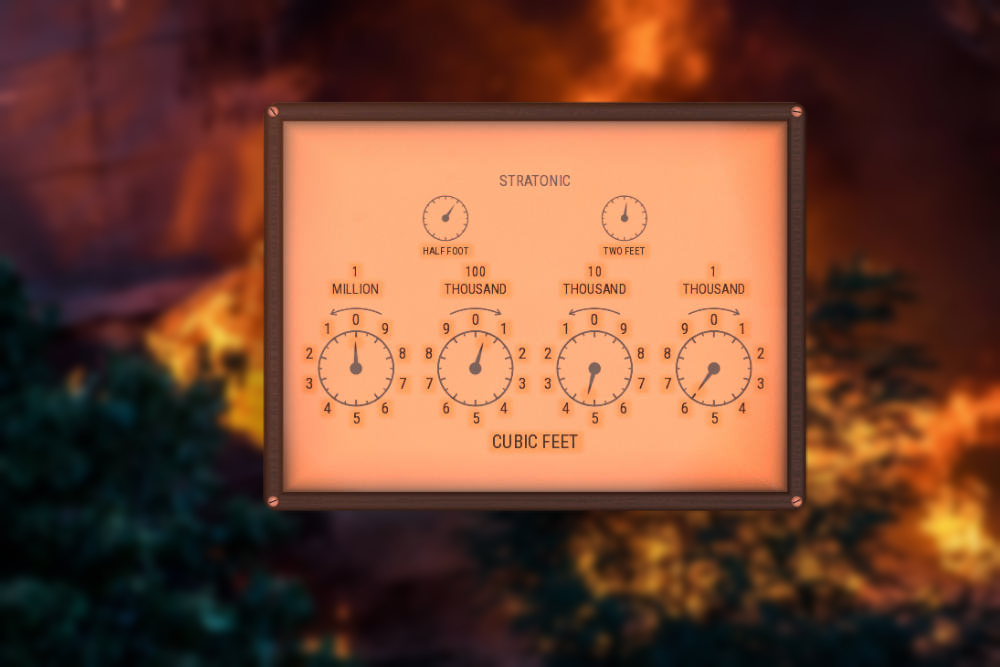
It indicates 4600,ft³
